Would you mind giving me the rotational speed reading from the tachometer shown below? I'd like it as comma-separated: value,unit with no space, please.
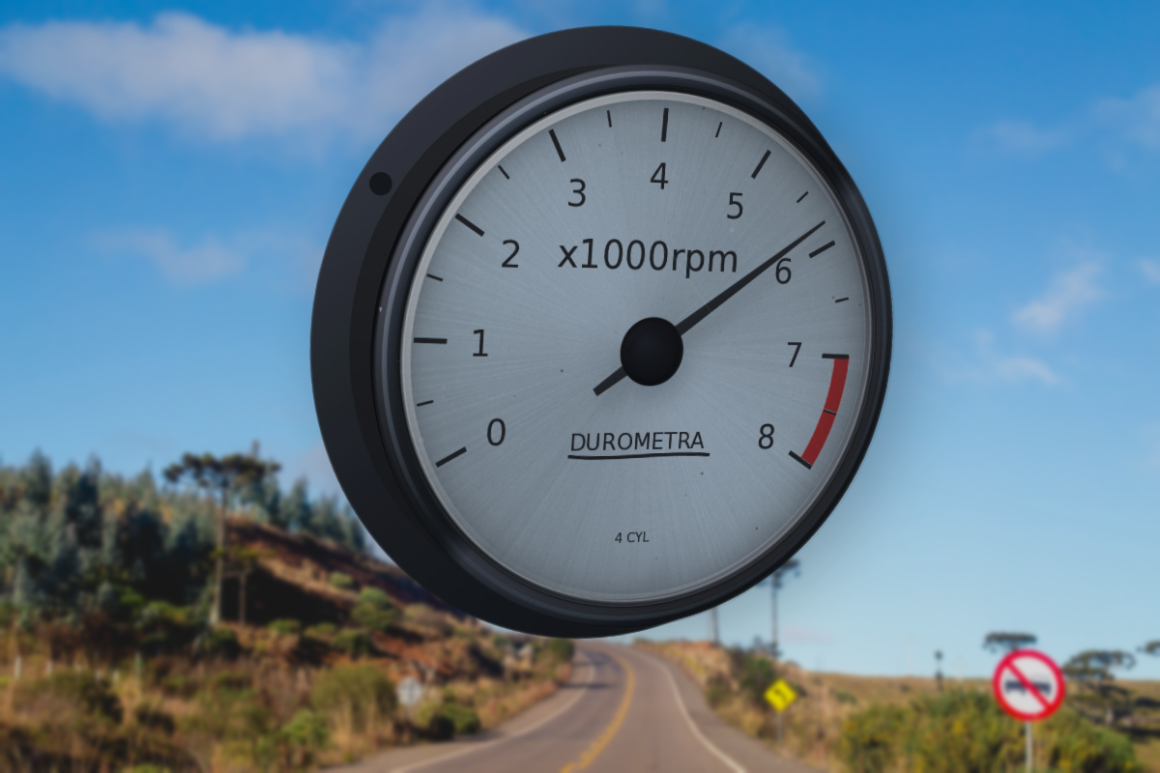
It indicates 5750,rpm
